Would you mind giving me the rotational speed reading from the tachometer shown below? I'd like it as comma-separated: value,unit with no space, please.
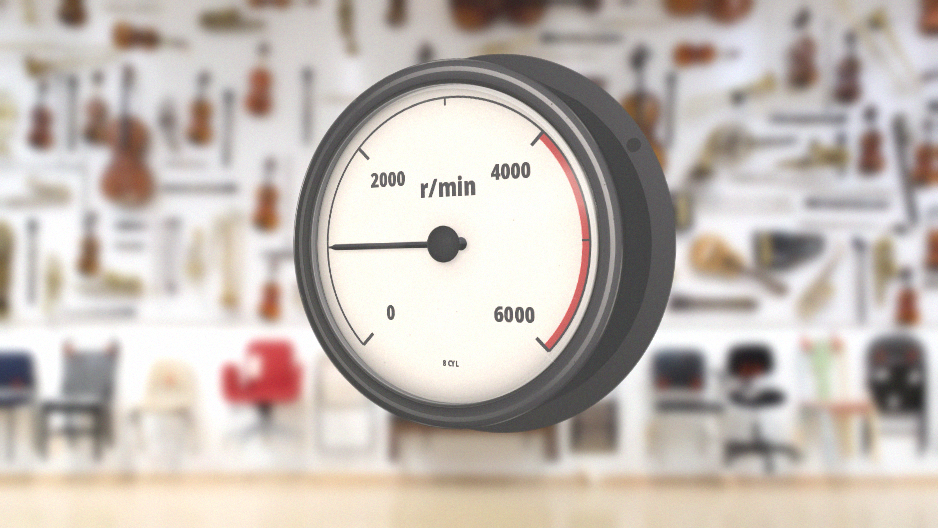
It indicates 1000,rpm
